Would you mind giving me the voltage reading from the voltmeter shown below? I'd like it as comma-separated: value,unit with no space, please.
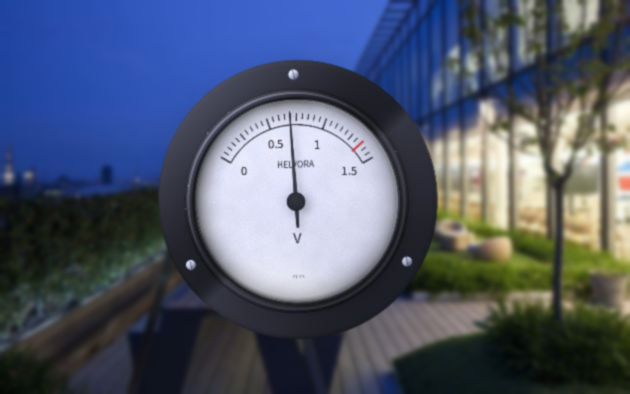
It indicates 0.7,V
